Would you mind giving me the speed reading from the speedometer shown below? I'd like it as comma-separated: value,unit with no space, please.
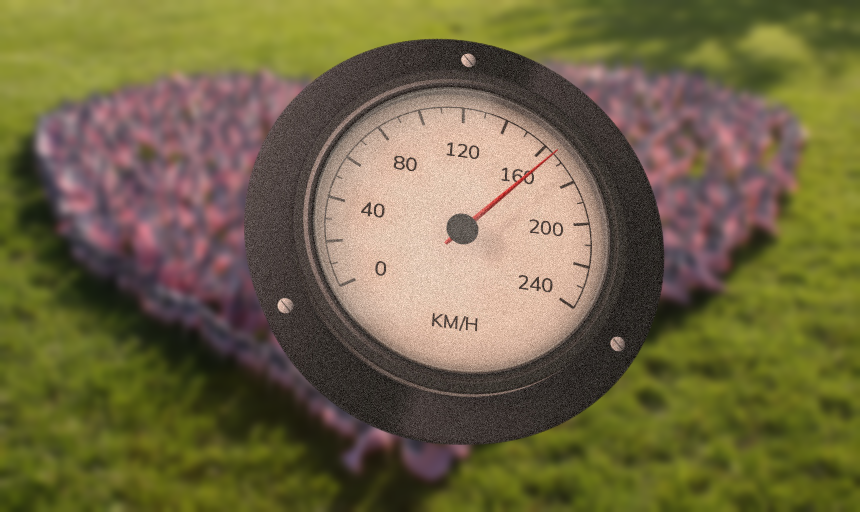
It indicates 165,km/h
